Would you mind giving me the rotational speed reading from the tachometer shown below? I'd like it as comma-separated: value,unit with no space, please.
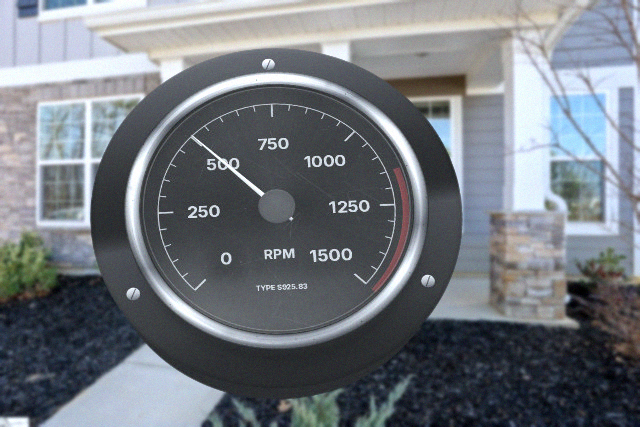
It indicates 500,rpm
